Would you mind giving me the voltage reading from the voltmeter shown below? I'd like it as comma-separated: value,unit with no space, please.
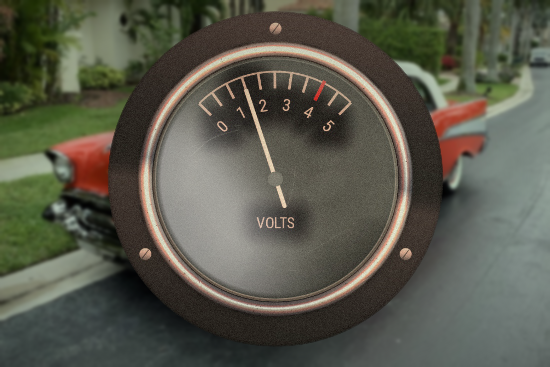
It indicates 1.5,V
